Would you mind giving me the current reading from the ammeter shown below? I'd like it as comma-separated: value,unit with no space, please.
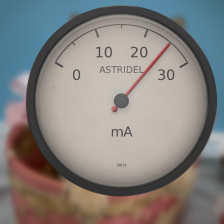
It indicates 25,mA
